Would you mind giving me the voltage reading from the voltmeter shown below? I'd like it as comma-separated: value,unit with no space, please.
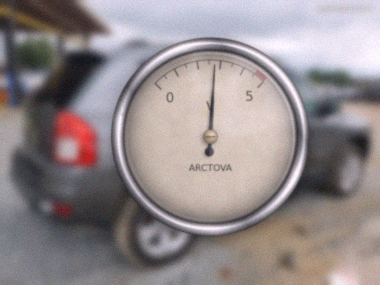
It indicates 2.75,V
